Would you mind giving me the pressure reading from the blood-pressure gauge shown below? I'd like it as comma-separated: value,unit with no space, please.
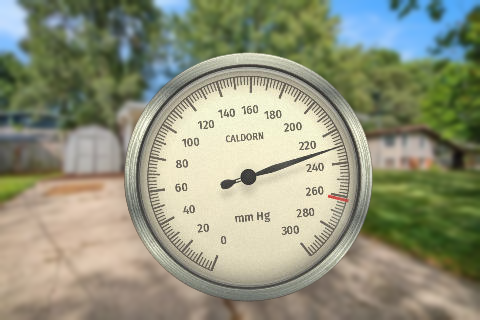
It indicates 230,mmHg
